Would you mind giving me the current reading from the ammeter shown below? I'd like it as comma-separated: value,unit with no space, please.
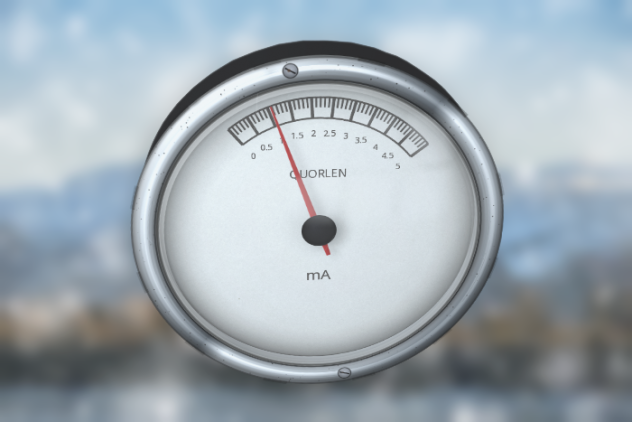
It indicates 1.1,mA
